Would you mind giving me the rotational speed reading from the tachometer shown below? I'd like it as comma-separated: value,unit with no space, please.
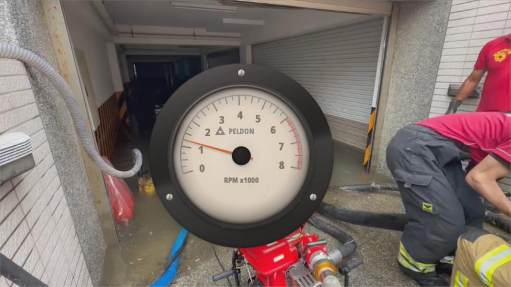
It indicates 1250,rpm
